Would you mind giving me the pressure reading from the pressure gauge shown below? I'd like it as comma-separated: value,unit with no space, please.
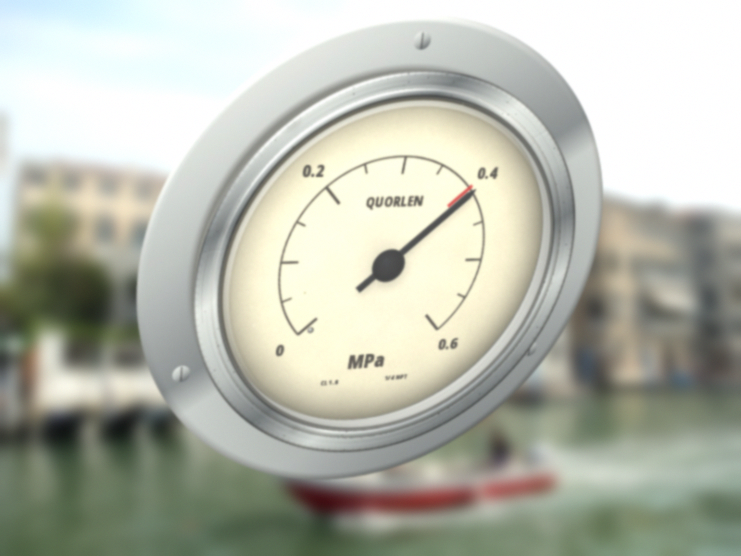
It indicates 0.4,MPa
